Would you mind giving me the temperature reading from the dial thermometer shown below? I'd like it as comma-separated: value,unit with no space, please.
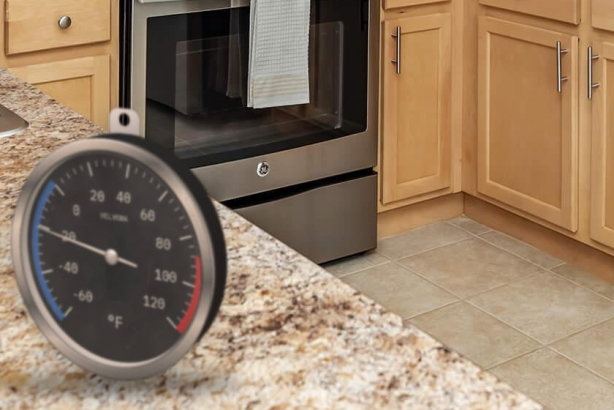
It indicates -20,°F
